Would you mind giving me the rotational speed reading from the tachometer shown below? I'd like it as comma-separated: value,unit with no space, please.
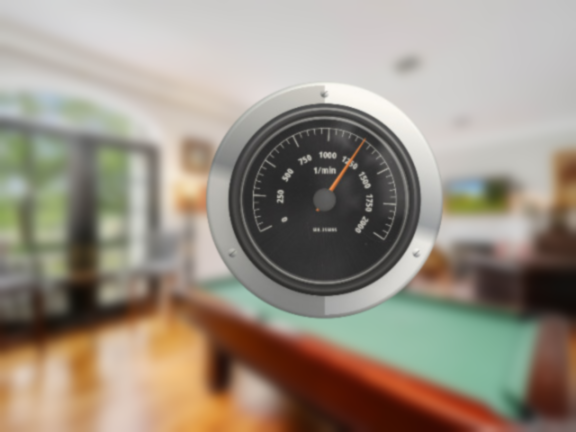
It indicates 1250,rpm
